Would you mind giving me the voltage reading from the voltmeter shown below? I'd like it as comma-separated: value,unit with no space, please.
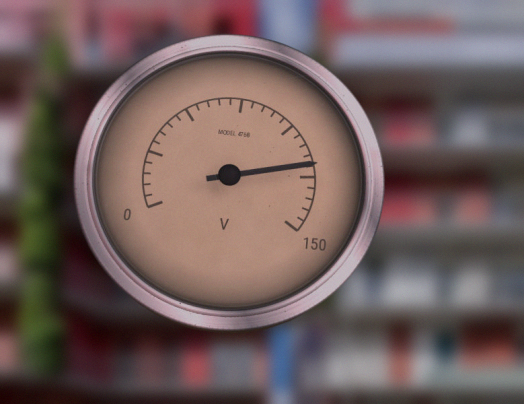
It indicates 120,V
